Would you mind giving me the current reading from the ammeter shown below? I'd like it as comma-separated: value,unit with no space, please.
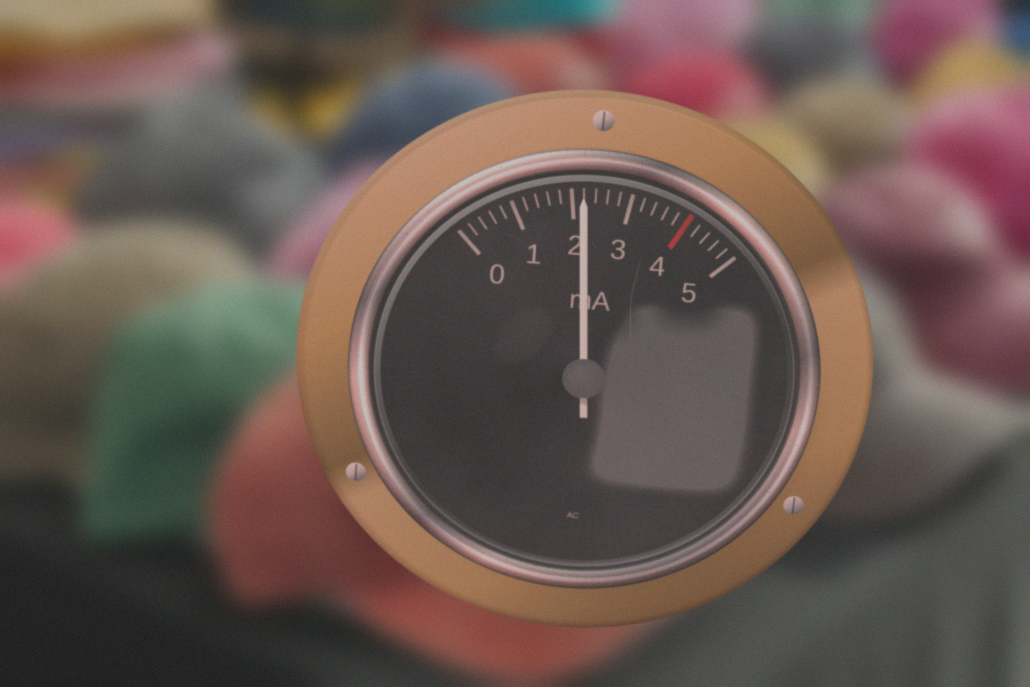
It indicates 2.2,mA
